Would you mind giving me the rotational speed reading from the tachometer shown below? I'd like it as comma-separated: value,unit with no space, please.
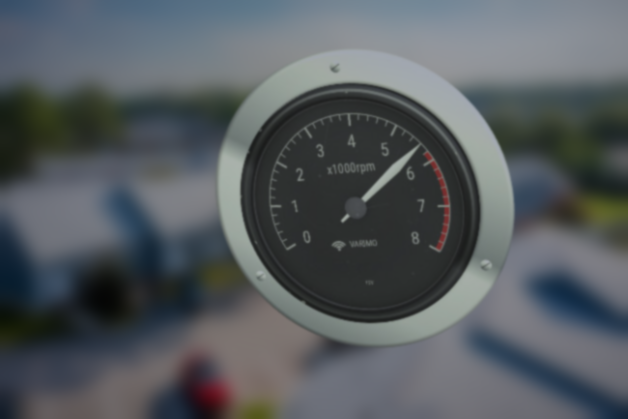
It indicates 5600,rpm
